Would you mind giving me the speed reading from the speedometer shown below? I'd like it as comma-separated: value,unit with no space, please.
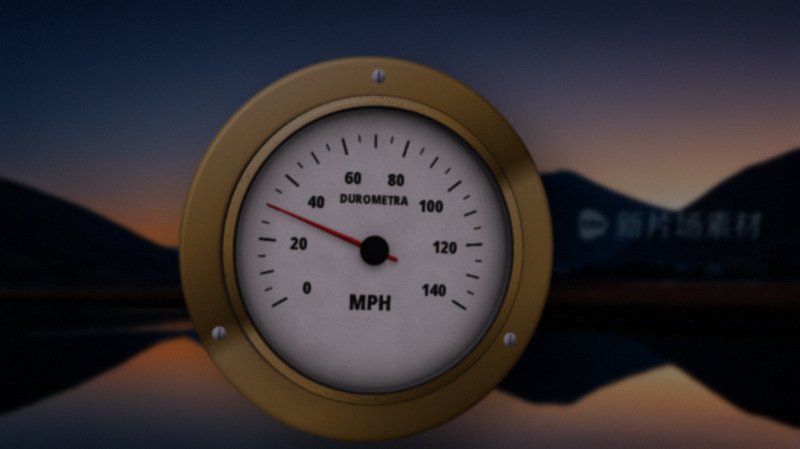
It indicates 30,mph
